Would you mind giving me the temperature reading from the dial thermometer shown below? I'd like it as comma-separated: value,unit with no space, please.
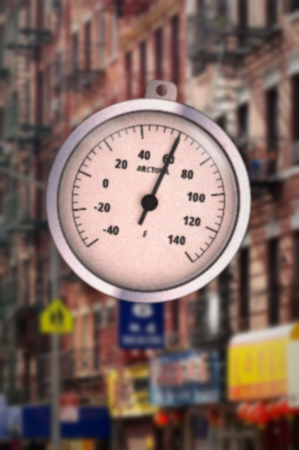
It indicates 60,°F
